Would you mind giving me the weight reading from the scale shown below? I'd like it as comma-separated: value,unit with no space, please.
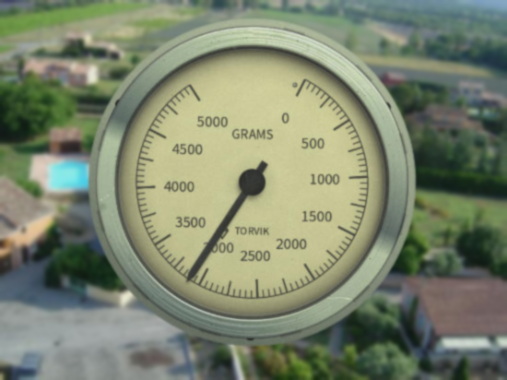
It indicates 3100,g
